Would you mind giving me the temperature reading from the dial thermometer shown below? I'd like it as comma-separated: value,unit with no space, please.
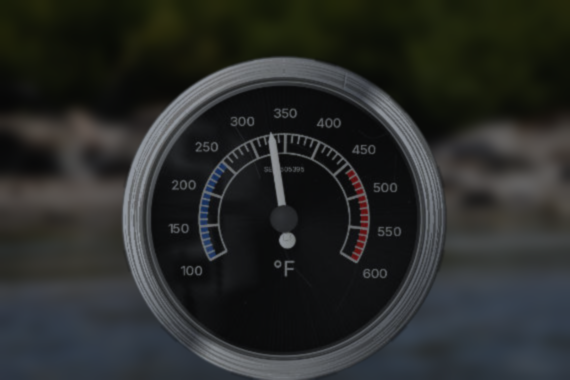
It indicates 330,°F
